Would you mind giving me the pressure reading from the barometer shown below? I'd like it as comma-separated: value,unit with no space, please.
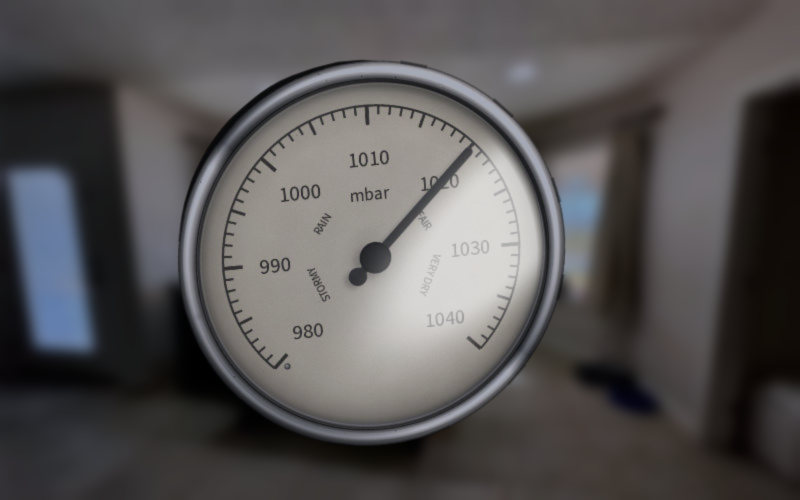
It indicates 1020,mbar
